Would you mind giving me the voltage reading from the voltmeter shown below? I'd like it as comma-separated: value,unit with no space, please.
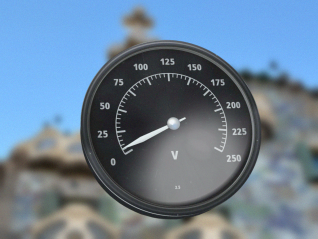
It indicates 5,V
